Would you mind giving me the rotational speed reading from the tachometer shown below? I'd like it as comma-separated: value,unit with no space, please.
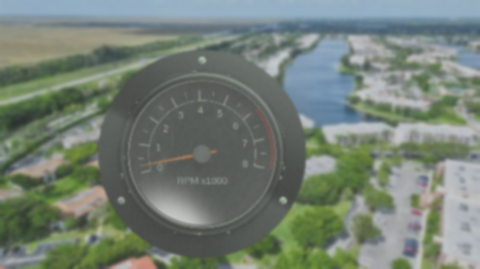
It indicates 250,rpm
